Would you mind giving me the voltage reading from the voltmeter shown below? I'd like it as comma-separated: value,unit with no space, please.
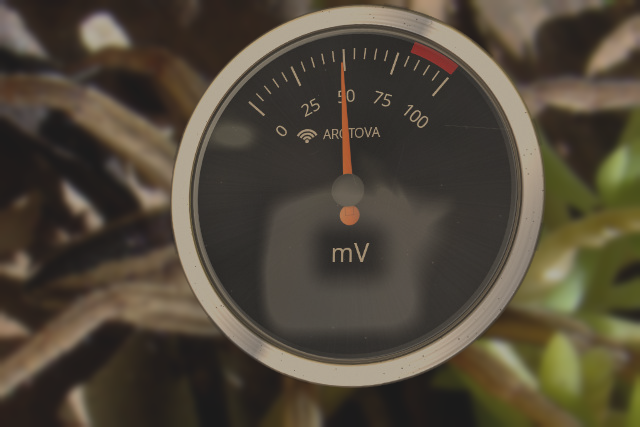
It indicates 50,mV
